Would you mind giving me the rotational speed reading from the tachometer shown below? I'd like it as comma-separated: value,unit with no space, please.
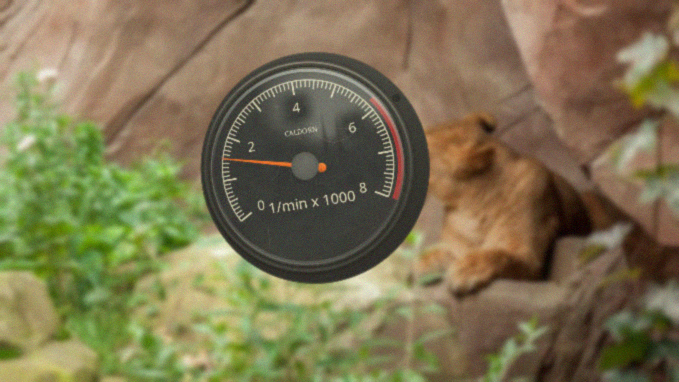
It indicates 1500,rpm
